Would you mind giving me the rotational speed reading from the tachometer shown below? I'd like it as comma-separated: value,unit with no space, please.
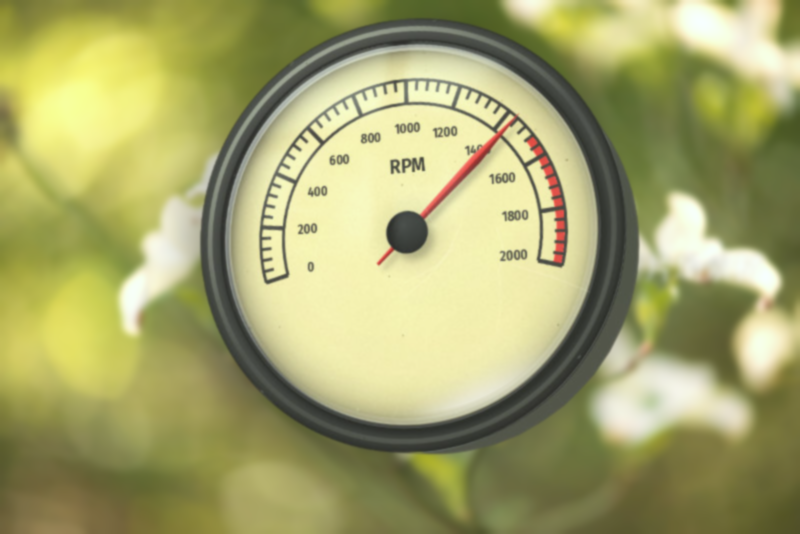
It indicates 1440,rpm
